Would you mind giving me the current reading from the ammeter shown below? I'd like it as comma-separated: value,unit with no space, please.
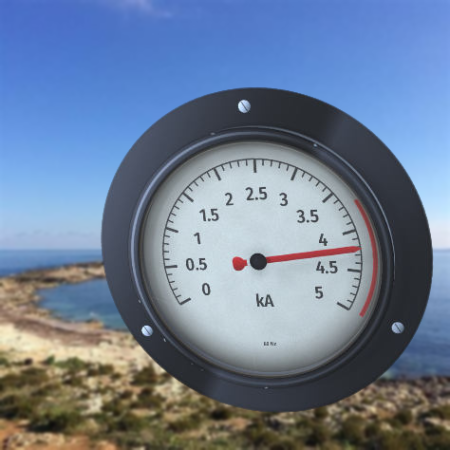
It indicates 4.2,kA
